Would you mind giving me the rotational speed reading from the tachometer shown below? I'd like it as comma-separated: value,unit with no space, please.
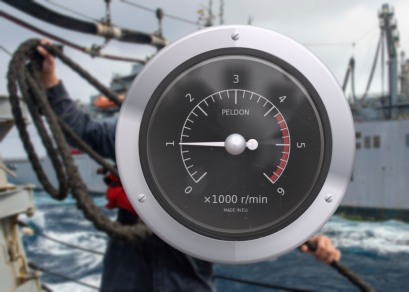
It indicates 1000,rpm
